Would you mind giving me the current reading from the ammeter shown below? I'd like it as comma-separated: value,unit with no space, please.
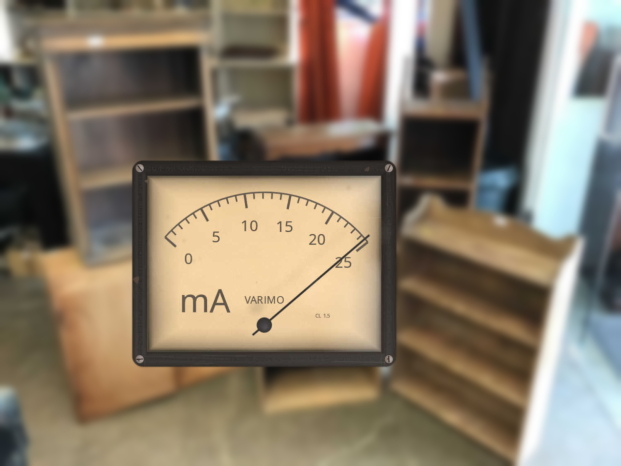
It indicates 24.5,mA
